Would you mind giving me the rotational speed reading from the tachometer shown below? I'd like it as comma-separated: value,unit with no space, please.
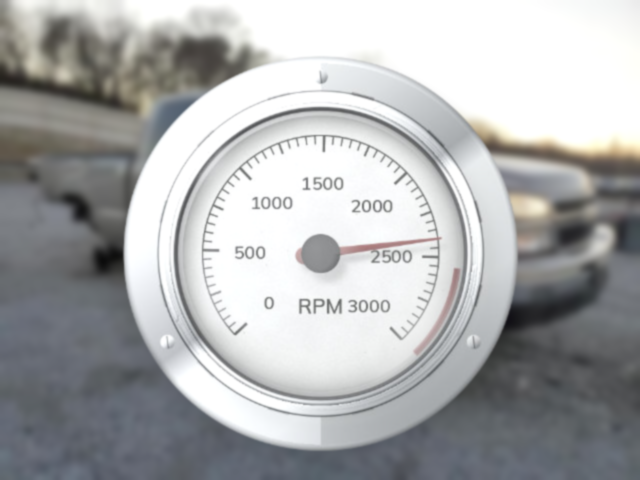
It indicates 2400,rpm
